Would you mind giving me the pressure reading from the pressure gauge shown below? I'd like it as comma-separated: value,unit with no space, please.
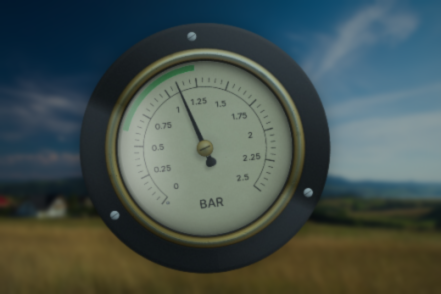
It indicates 1.1,bar
